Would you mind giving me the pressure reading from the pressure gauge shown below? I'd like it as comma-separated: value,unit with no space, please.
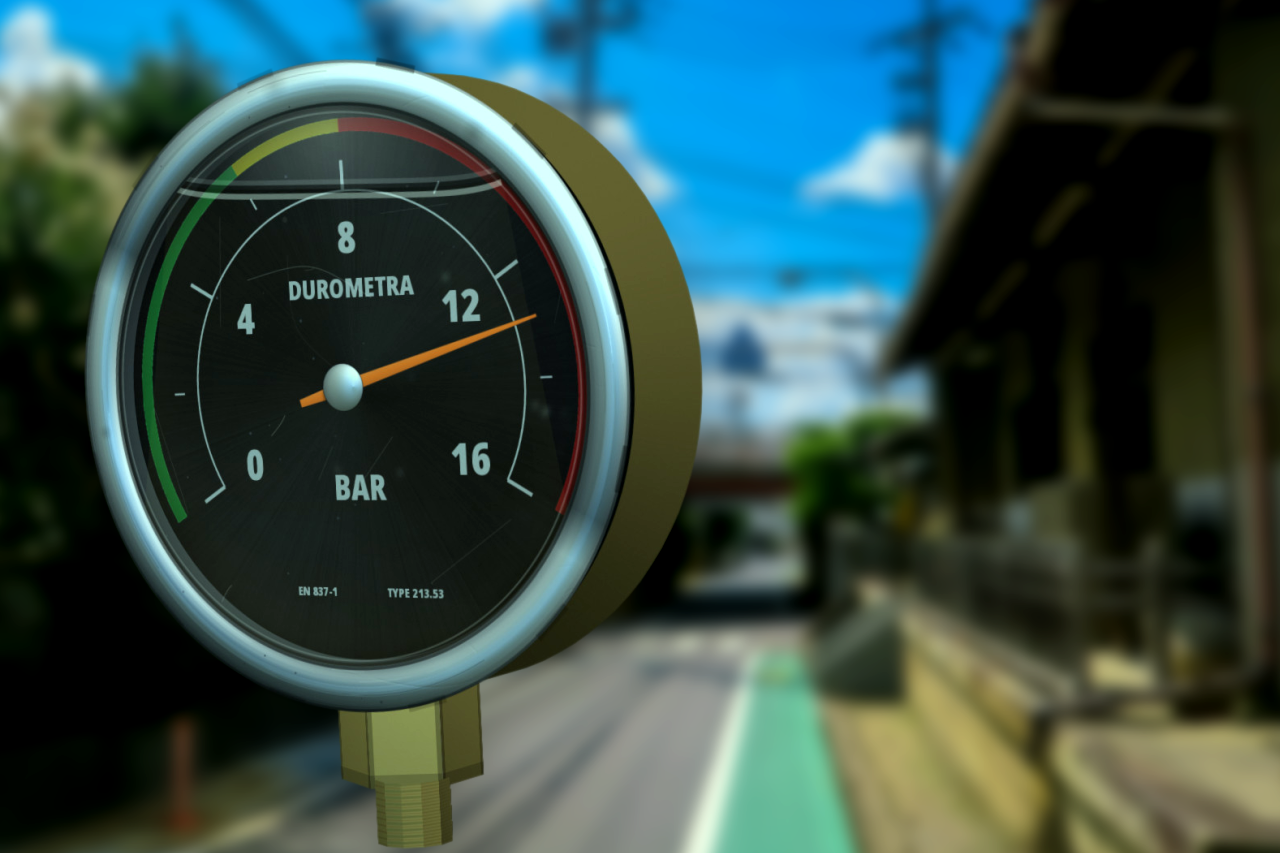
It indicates 13,bar
